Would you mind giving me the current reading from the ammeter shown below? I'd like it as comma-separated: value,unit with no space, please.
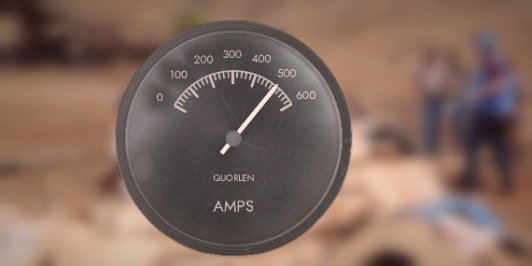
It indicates 500,A
